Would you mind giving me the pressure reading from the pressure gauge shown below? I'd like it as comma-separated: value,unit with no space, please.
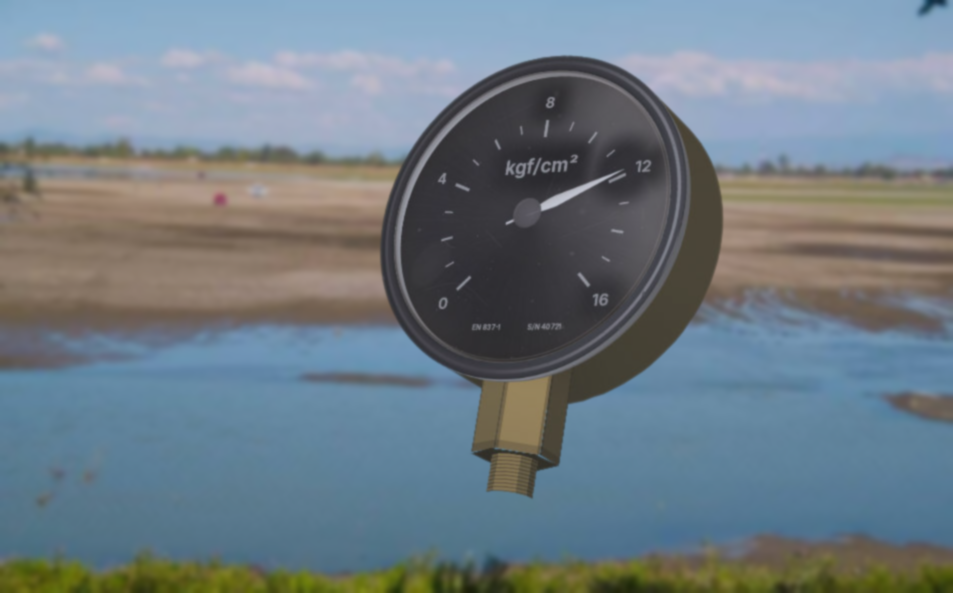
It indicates 12,kg/cm²
